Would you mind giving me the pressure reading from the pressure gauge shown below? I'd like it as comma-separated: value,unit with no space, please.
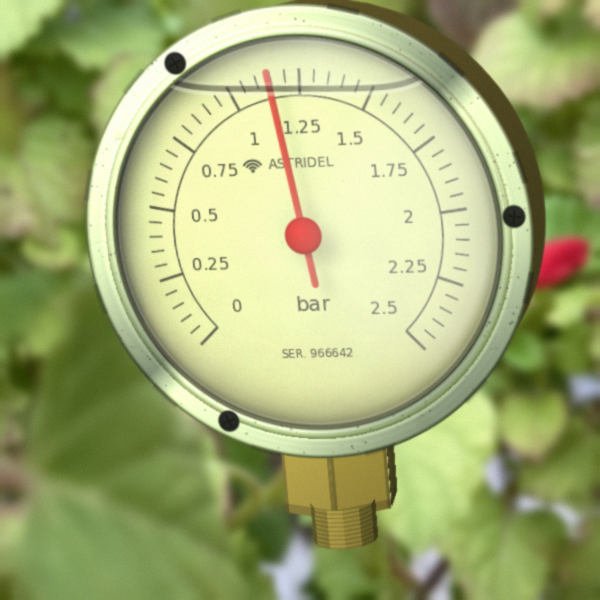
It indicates 1.15,bar
